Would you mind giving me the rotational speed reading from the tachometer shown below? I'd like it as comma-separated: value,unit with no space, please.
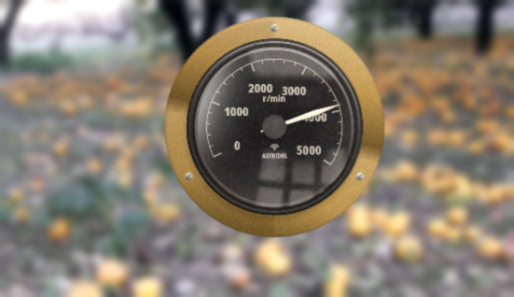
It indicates 3900,rpm
